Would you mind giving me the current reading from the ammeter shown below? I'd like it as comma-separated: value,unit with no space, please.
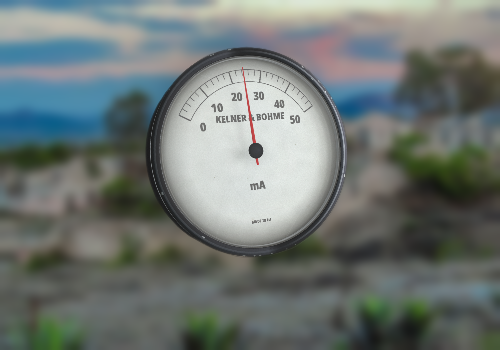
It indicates 24,mA
